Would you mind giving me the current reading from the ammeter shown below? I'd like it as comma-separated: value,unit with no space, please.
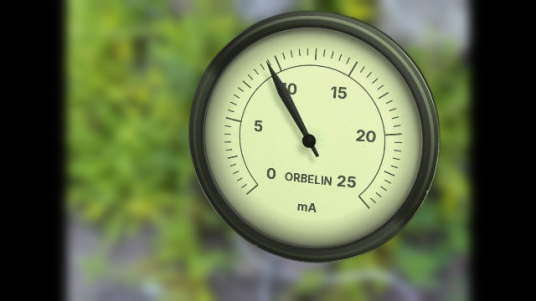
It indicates 9.5,mA
